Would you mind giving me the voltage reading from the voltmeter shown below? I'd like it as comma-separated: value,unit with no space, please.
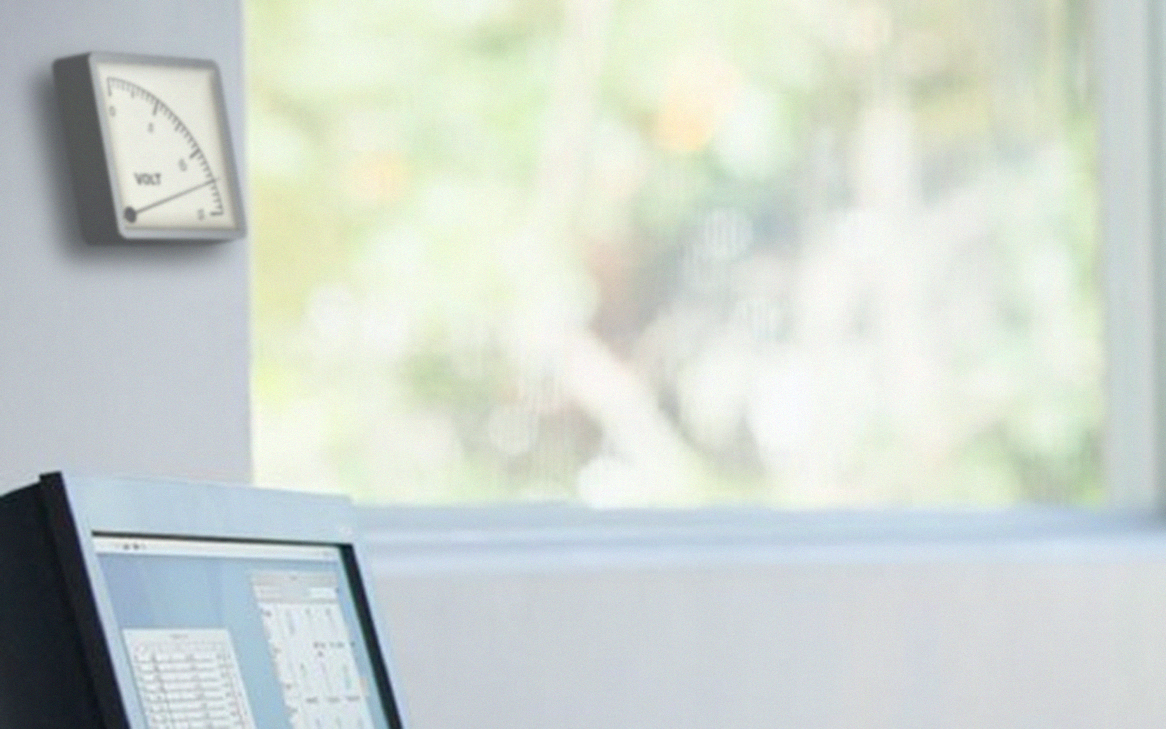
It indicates 12.5,V
